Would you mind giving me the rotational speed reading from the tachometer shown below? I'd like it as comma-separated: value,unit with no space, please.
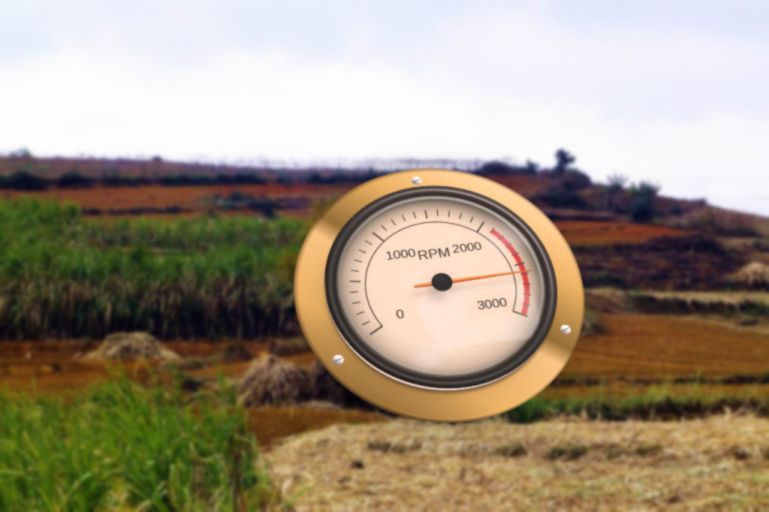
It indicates 2600,rpm
